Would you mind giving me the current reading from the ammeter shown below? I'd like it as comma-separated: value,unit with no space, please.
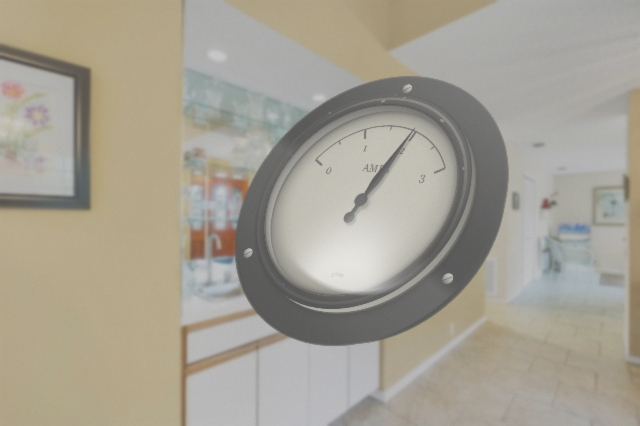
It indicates 2,A
